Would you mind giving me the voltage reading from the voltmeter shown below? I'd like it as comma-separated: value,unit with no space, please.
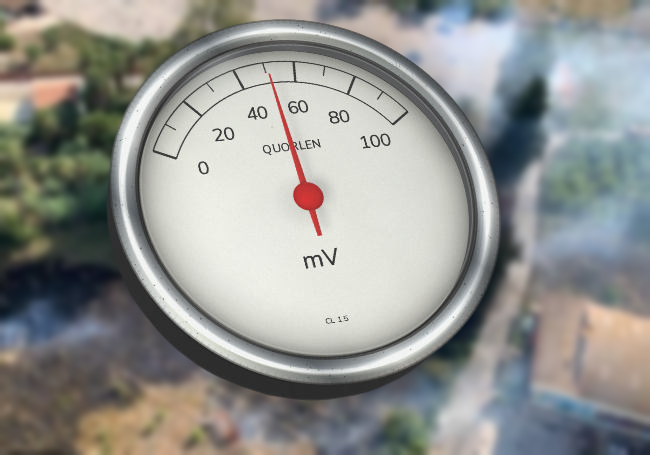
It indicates 50,mV
